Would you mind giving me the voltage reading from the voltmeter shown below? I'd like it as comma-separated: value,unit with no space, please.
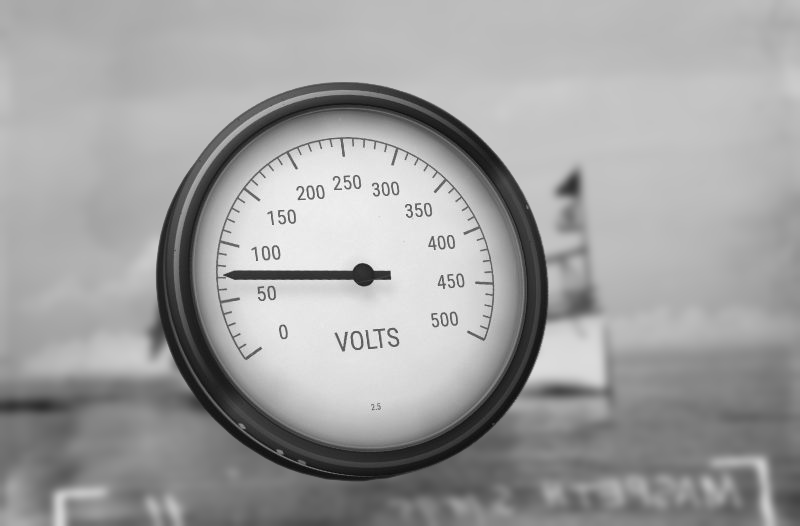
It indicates 70,V
